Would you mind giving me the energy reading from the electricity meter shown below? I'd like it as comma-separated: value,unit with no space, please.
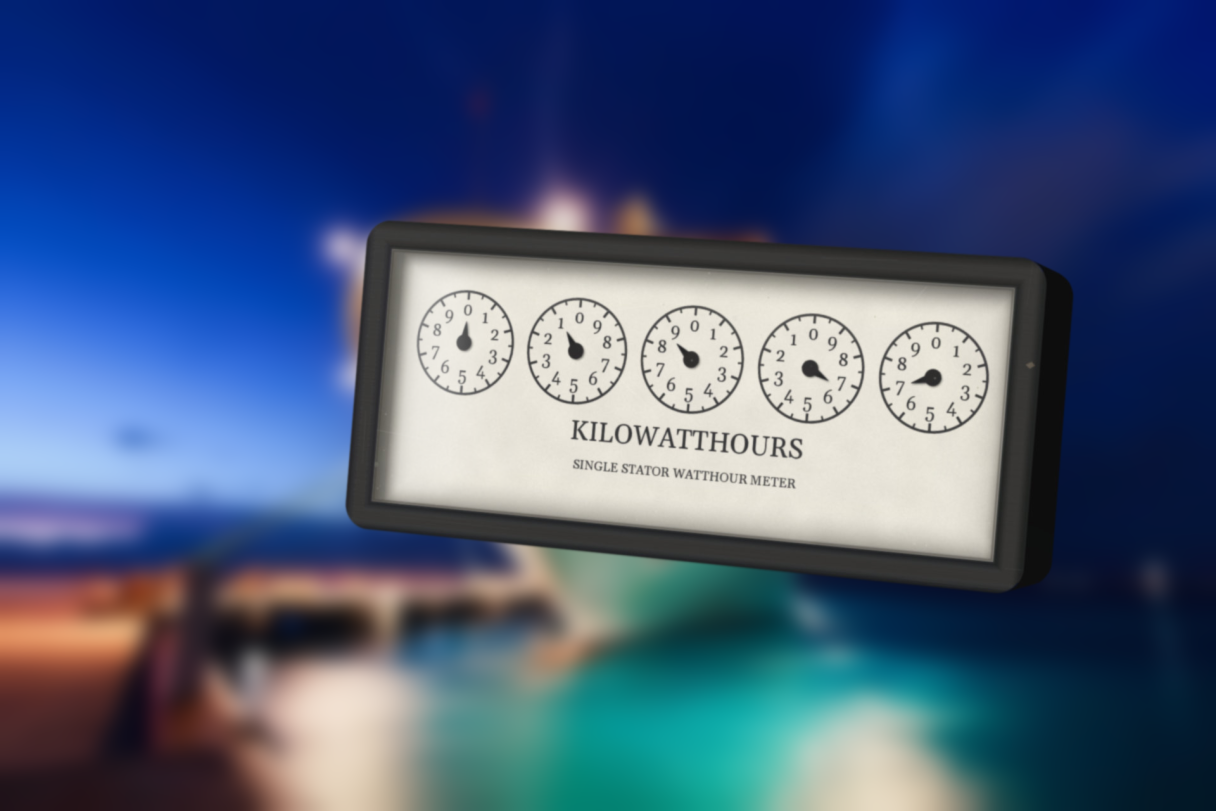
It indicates 867,kWh
